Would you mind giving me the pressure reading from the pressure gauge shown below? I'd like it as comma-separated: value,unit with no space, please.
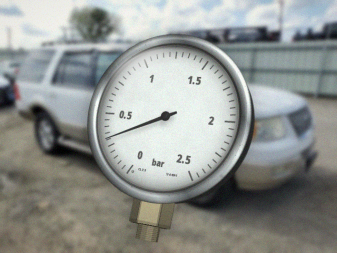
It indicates 0.3,bar
